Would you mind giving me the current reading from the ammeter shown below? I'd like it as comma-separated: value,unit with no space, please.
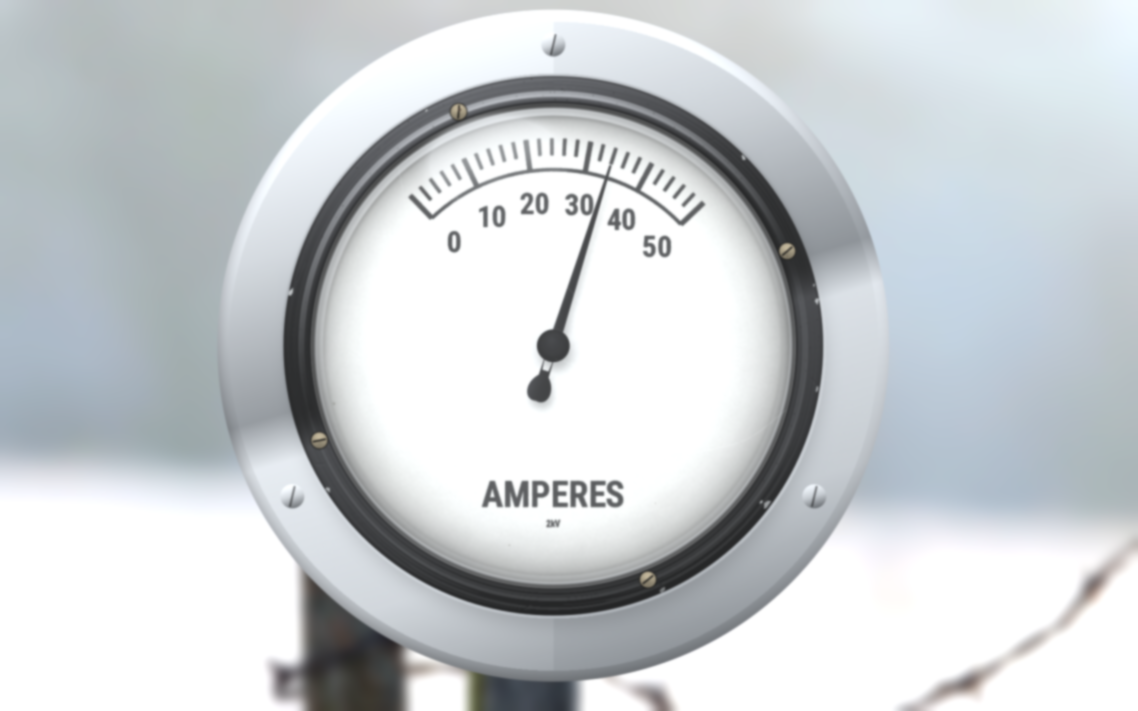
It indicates 34,A
